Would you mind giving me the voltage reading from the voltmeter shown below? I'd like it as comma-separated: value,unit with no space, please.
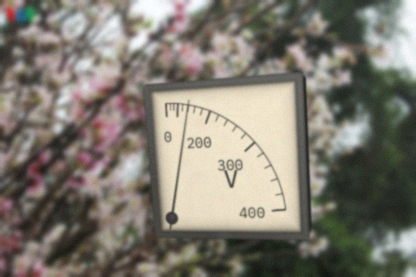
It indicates 140,V
